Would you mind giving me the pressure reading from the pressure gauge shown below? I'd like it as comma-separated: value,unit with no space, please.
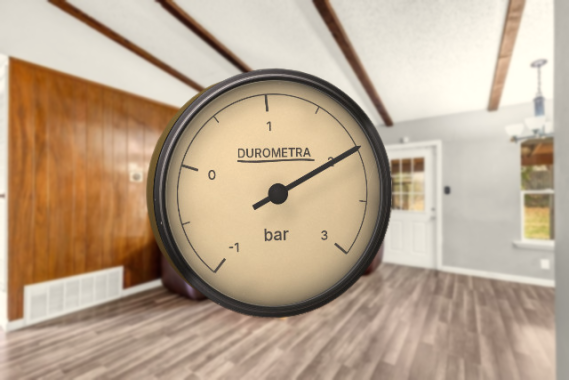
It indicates 2,bar
